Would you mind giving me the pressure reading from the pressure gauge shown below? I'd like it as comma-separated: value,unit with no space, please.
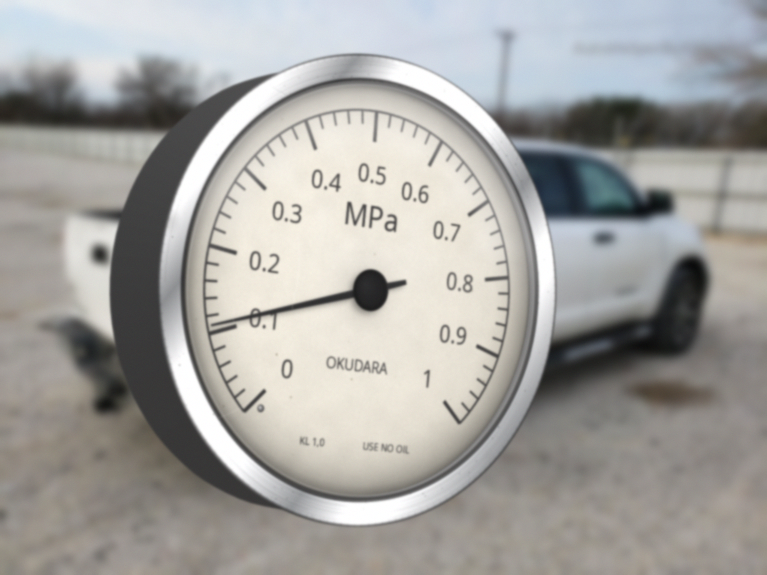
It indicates 0.11,MPa
